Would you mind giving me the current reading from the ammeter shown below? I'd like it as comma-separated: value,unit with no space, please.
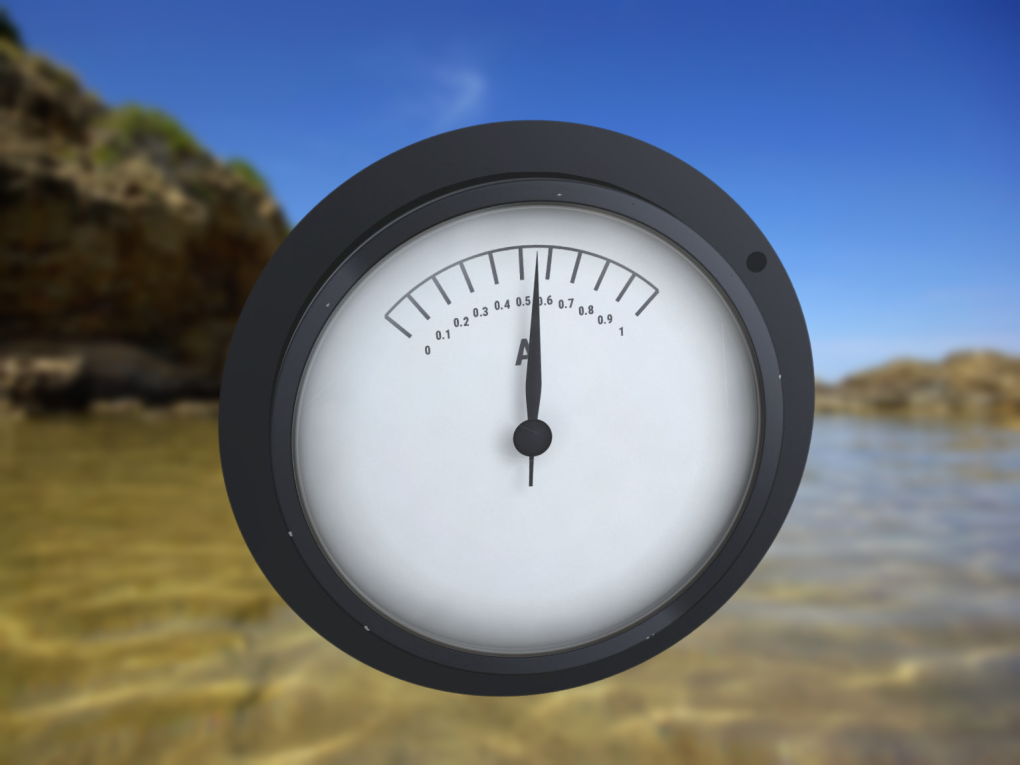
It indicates 0.55,A
